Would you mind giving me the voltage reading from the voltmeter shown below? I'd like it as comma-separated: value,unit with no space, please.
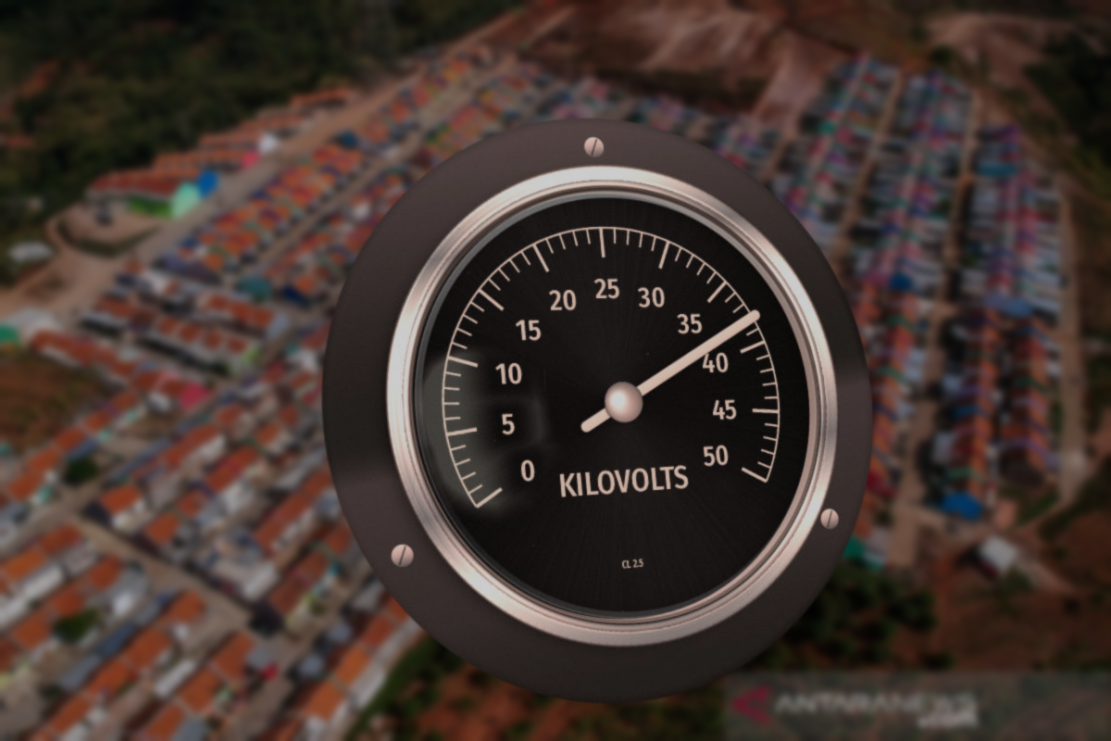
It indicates 38,kV
